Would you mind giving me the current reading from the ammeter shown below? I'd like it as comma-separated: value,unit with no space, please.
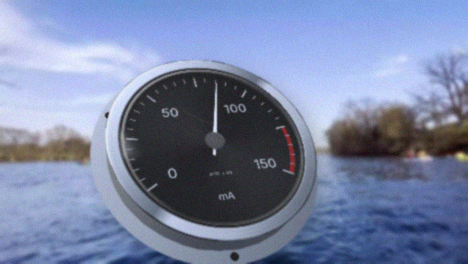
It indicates 85,mA
